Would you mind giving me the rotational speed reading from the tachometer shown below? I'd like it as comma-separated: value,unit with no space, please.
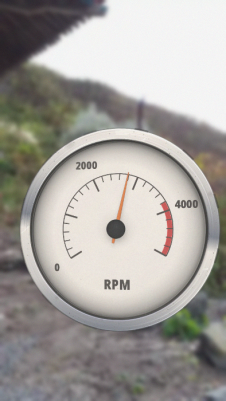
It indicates 2800,rpm
